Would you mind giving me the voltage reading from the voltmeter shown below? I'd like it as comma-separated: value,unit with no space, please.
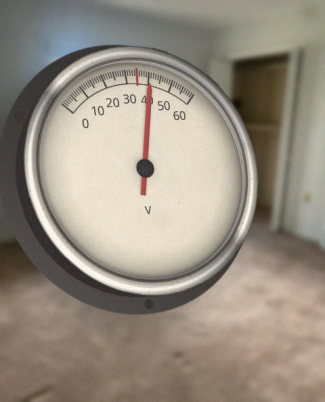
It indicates 40,V
